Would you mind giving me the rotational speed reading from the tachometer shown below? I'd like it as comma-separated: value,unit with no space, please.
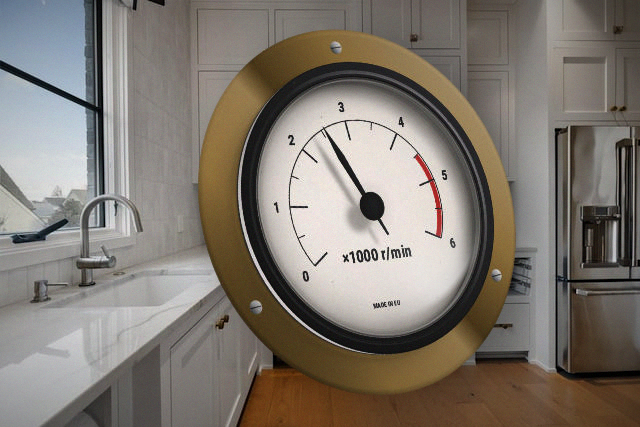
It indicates 2500,rpm
